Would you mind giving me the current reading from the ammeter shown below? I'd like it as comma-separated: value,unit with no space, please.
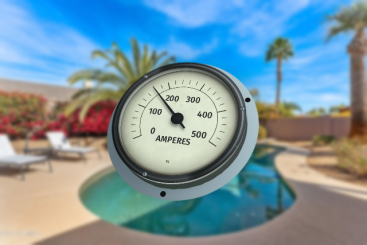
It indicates 160,A
